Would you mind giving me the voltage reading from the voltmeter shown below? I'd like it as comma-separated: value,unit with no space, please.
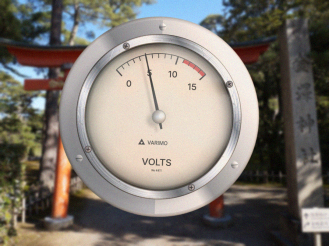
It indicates 5,V
